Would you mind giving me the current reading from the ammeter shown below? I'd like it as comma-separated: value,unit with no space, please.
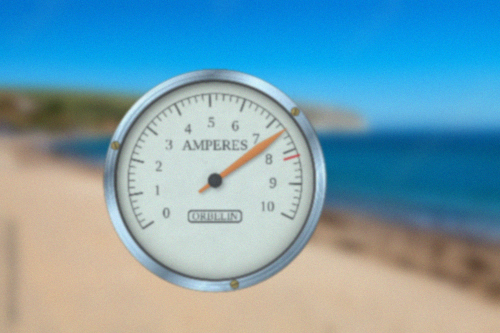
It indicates 7.4,A
